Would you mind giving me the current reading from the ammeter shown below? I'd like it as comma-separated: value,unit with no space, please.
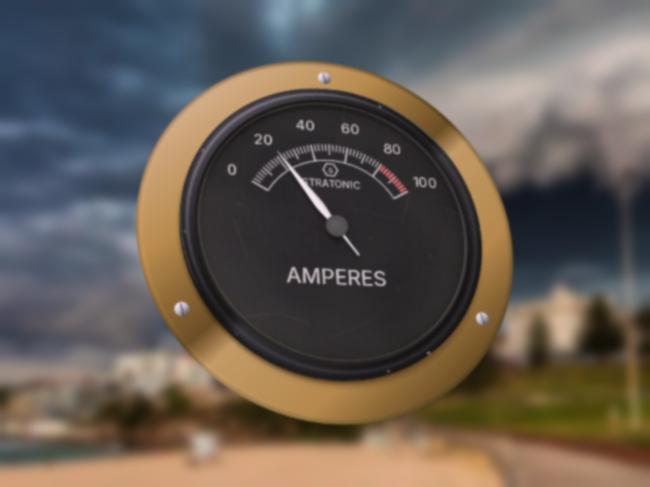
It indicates 20,A
